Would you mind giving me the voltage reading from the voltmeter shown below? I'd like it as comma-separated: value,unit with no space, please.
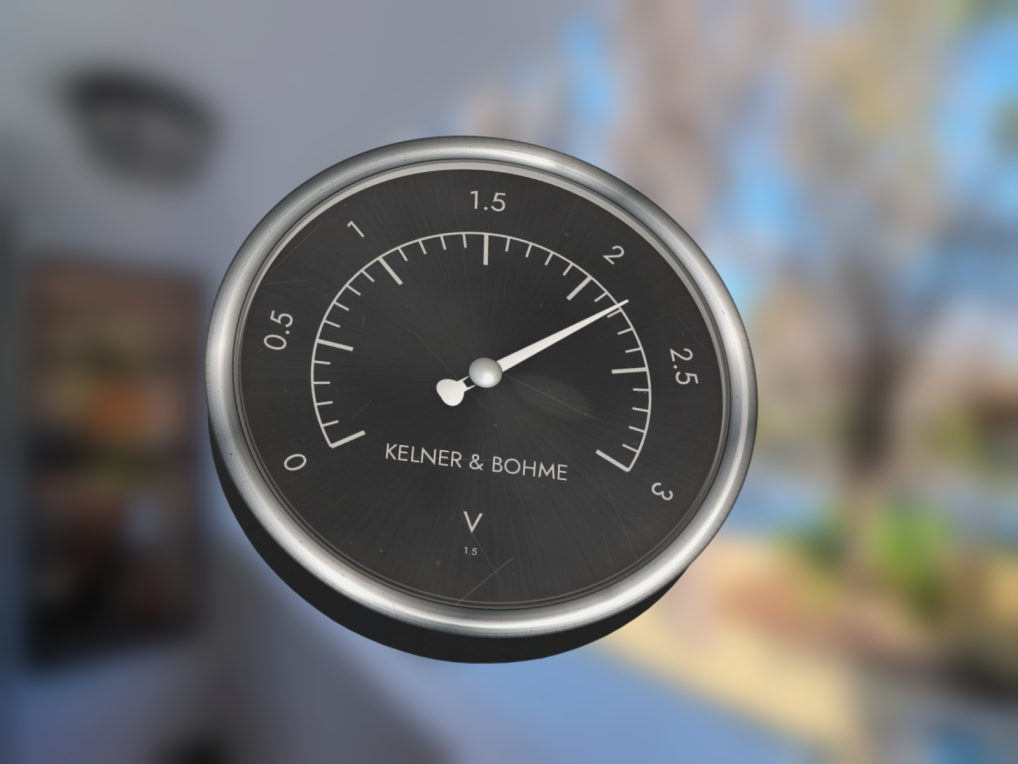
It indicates 2.2,V
